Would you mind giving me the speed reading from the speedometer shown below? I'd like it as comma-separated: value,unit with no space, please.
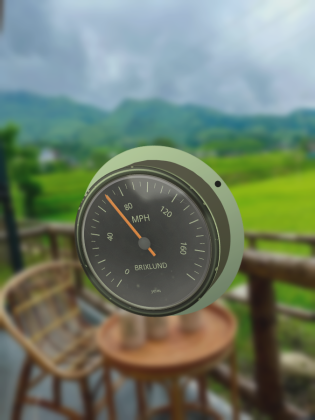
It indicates 70,mph
